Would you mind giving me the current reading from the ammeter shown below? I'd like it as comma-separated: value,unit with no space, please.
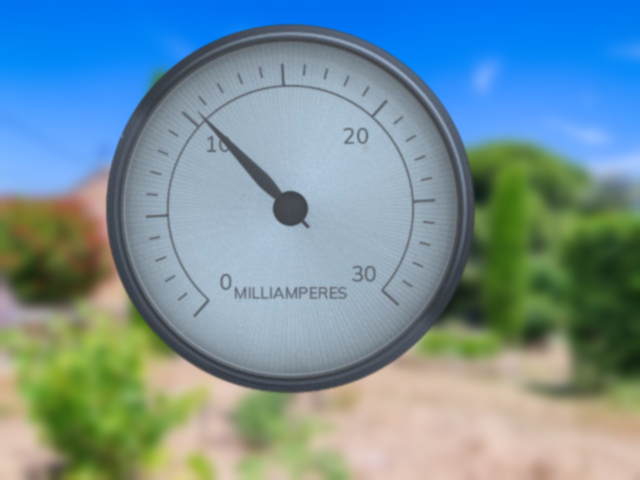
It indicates 10.5,mA
